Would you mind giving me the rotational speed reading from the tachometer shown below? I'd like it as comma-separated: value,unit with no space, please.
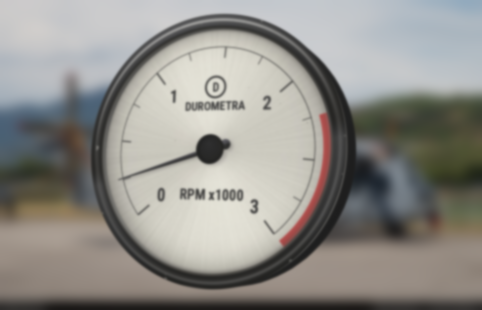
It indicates 250,rpm
